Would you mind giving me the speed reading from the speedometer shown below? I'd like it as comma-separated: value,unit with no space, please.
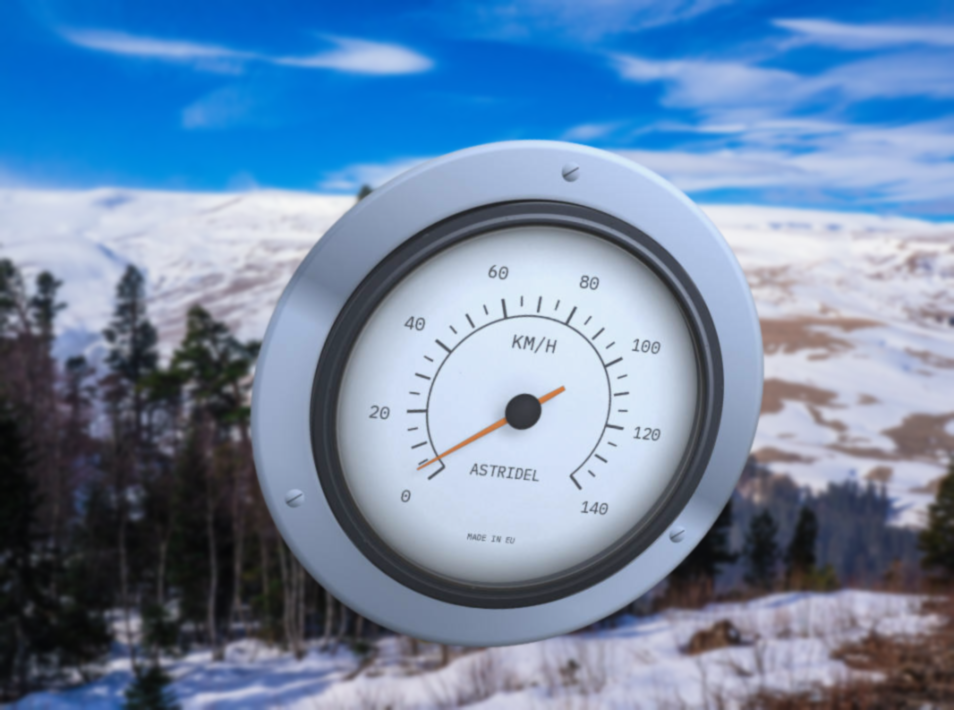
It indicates 5,km/h
